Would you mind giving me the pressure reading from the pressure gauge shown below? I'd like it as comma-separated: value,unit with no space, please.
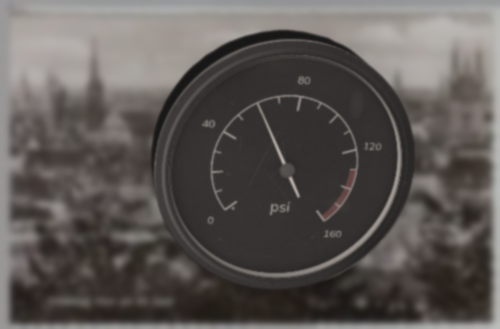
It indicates 60,psi
